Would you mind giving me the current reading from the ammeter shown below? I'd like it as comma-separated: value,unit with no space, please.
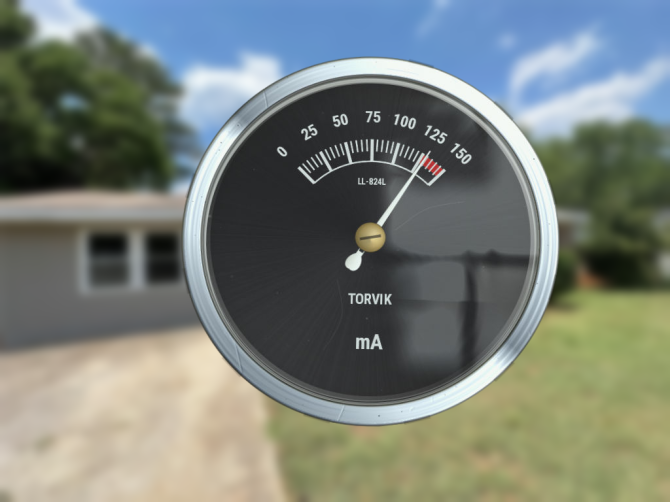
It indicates 130,mA
